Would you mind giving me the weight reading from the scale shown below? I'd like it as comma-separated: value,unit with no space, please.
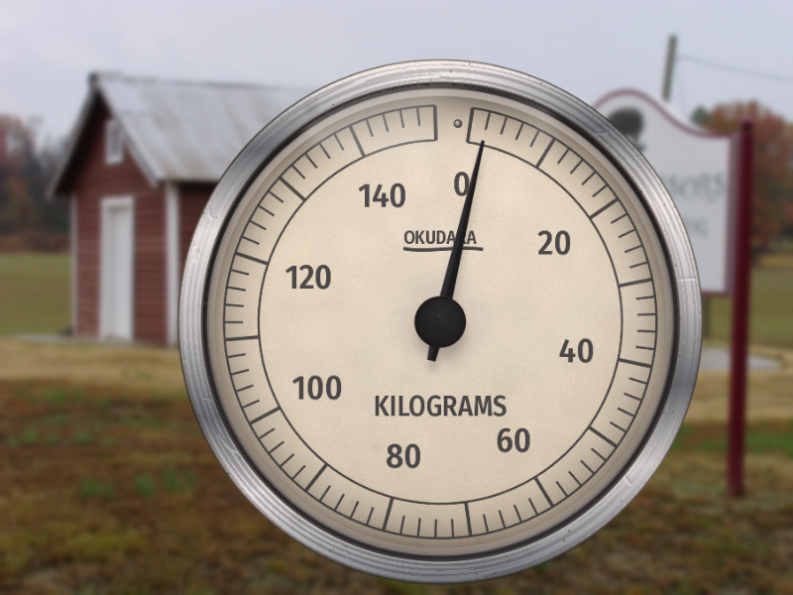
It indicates 2,kg
